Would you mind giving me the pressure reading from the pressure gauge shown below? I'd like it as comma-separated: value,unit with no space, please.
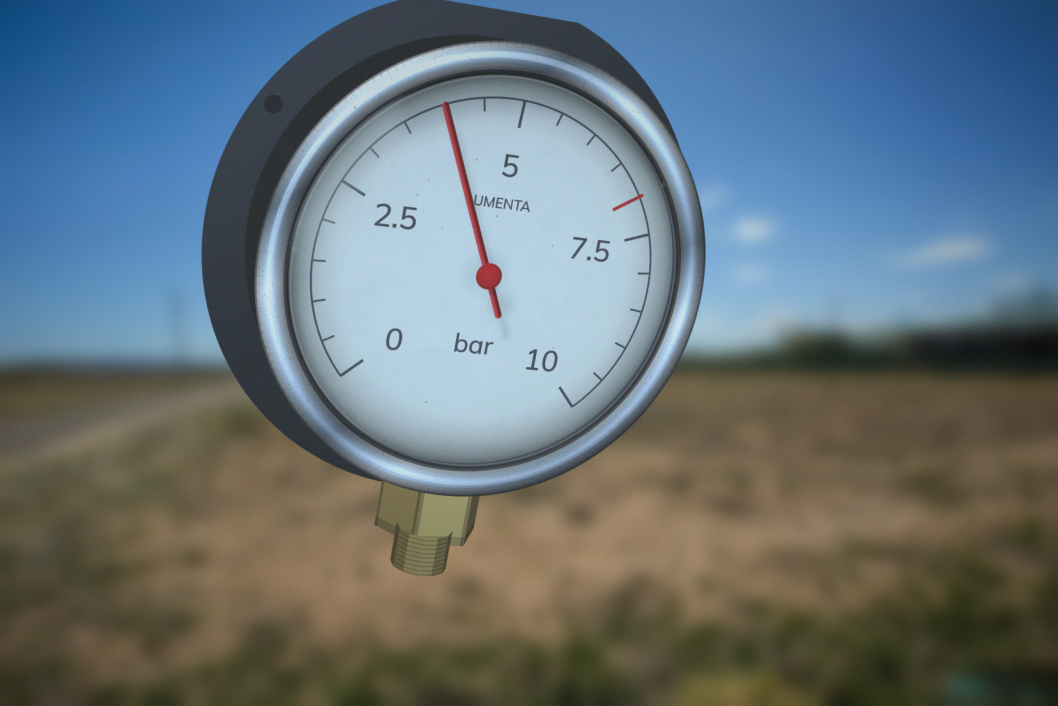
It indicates 4,bar
